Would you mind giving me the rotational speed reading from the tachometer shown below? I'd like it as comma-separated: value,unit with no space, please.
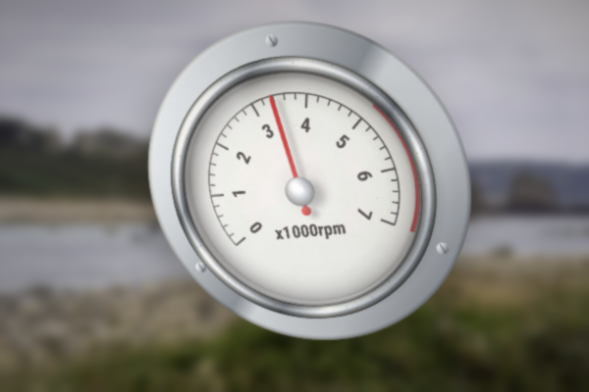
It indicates 3400,rpm
